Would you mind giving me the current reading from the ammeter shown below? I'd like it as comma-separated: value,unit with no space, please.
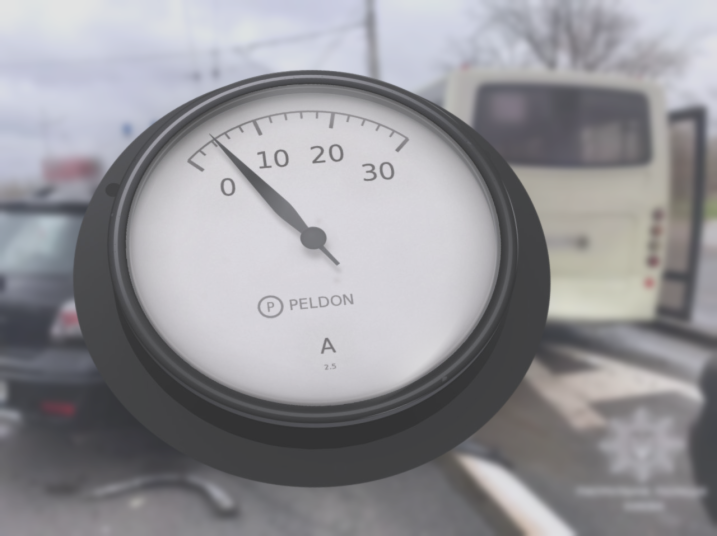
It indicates 4,A
